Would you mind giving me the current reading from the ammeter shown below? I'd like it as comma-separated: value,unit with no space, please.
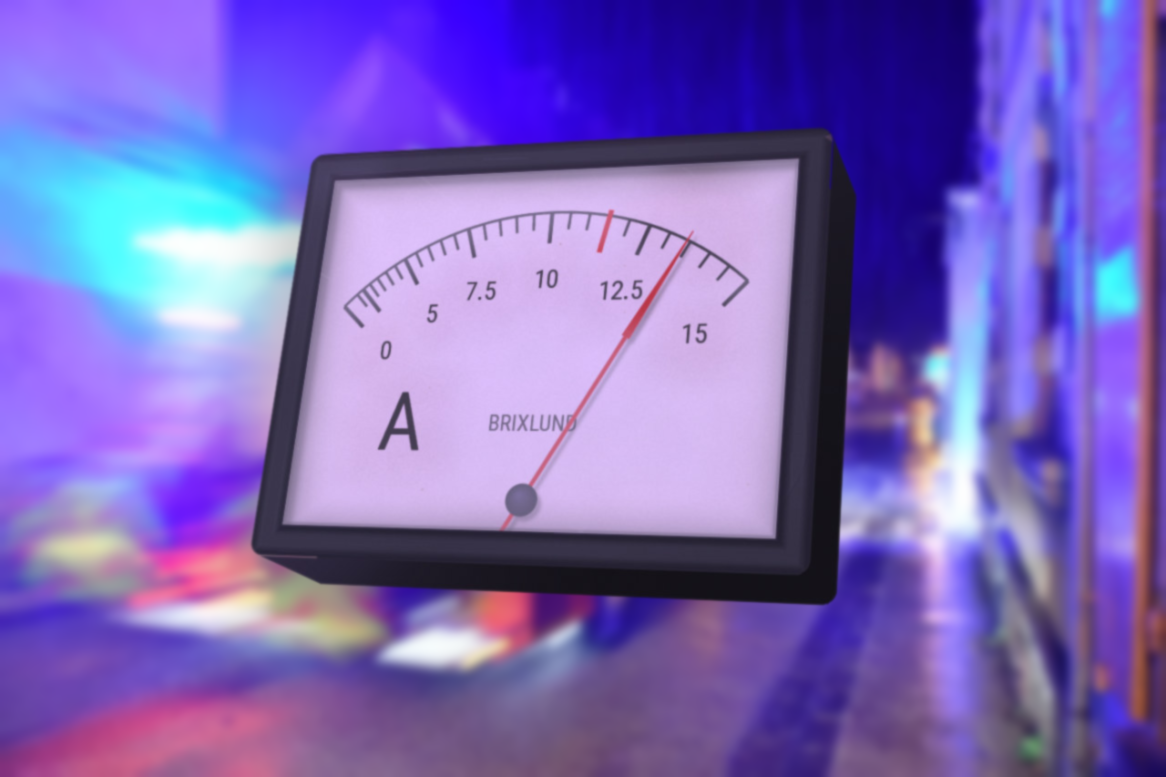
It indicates 13.5,A
